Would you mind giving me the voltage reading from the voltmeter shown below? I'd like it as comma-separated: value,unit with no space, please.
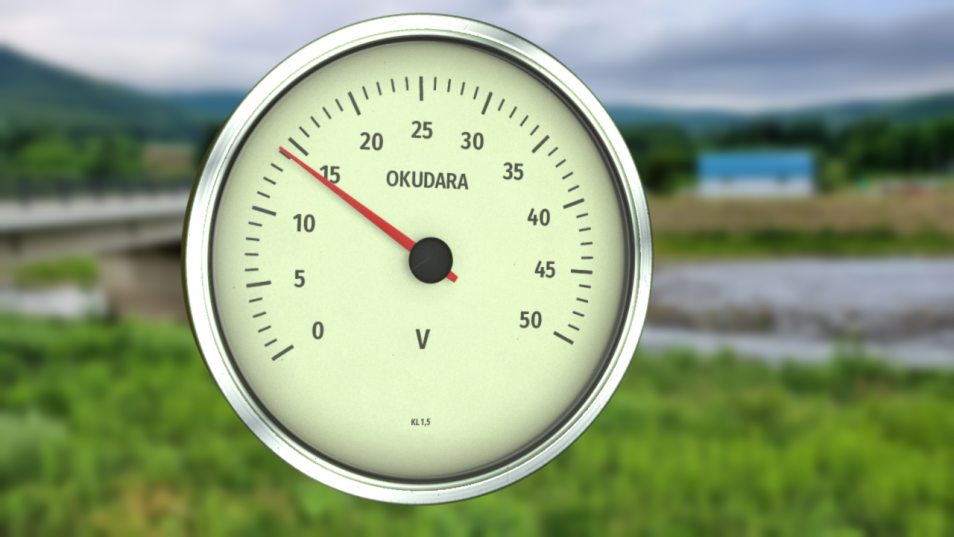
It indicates 14,V
